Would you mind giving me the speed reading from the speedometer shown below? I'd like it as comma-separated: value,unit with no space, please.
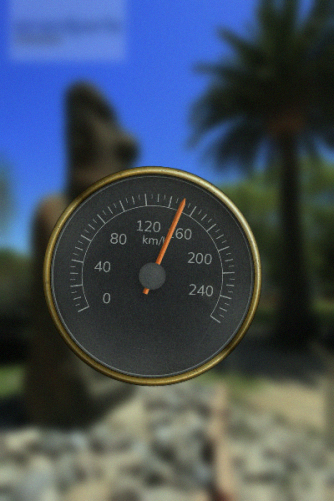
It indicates 150,km/h
